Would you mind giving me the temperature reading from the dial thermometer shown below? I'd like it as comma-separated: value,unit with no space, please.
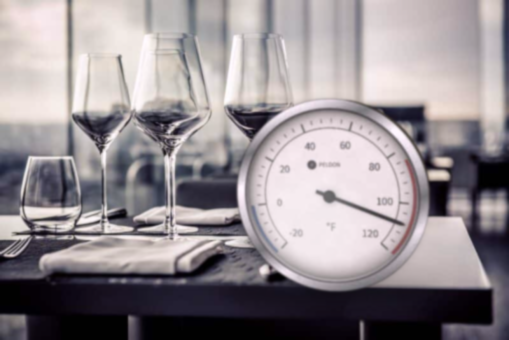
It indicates 108,°F
